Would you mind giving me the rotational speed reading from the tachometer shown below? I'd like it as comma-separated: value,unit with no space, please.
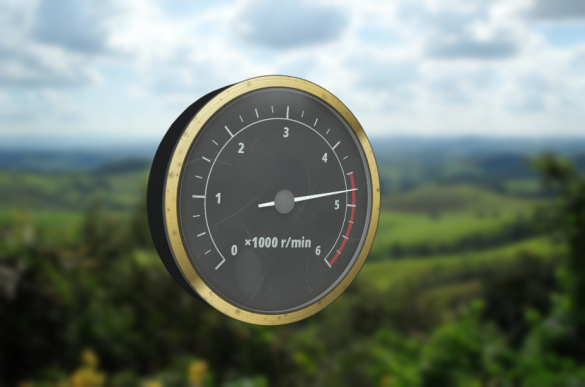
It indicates 4750,rpm
